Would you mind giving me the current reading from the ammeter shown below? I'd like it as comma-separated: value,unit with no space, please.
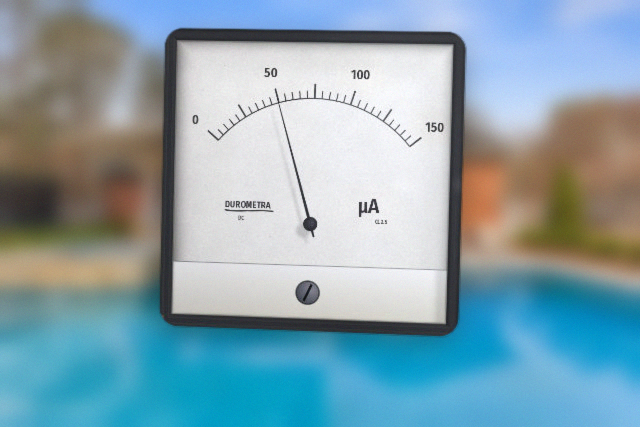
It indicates 50,µA
